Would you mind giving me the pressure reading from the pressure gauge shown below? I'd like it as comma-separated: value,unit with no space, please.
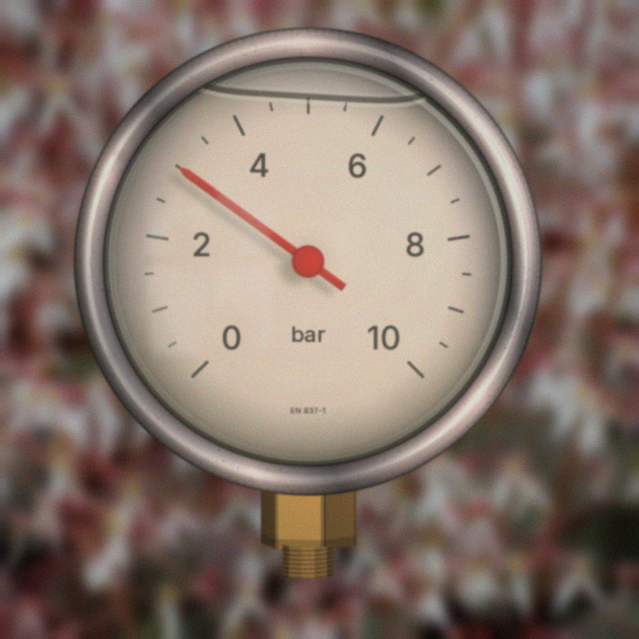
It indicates 3,bar
